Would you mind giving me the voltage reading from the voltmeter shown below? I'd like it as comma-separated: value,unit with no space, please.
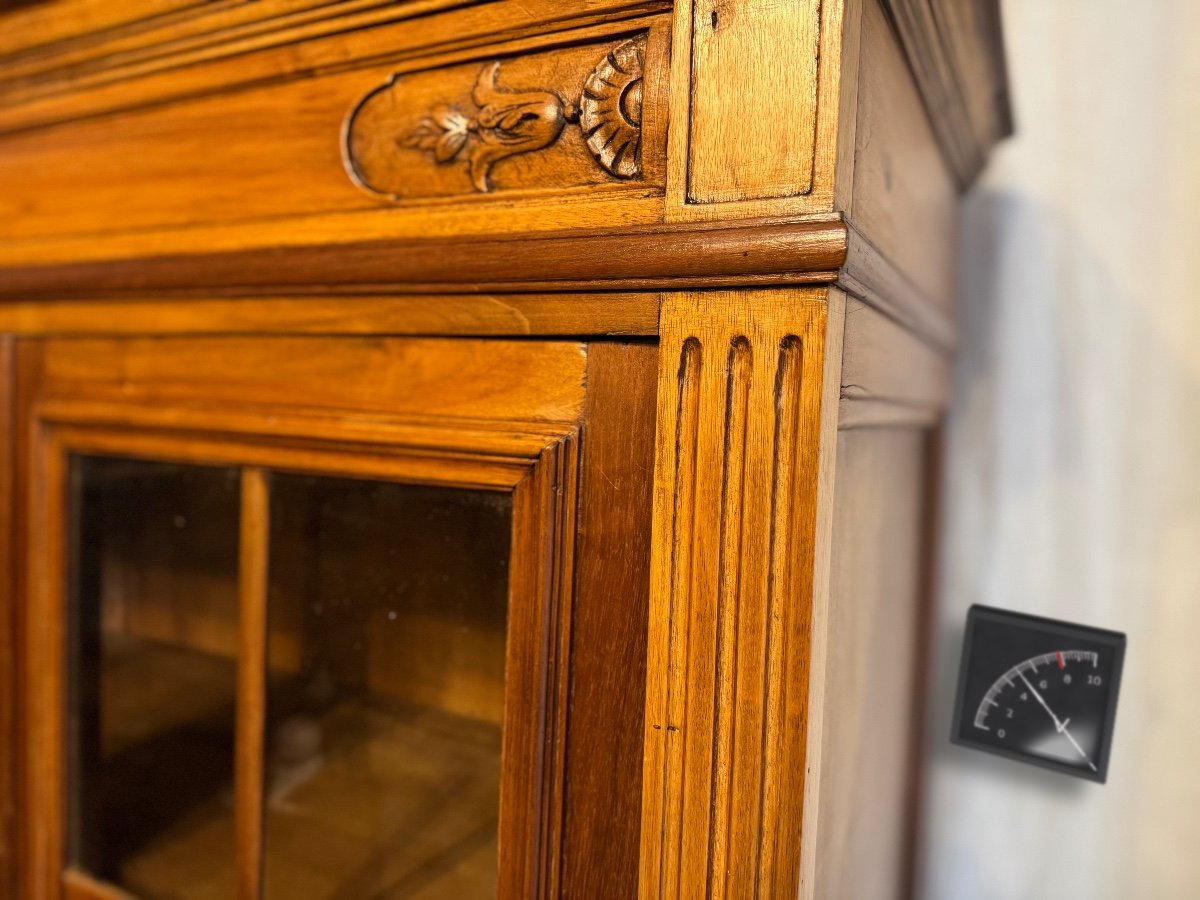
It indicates 5,V
